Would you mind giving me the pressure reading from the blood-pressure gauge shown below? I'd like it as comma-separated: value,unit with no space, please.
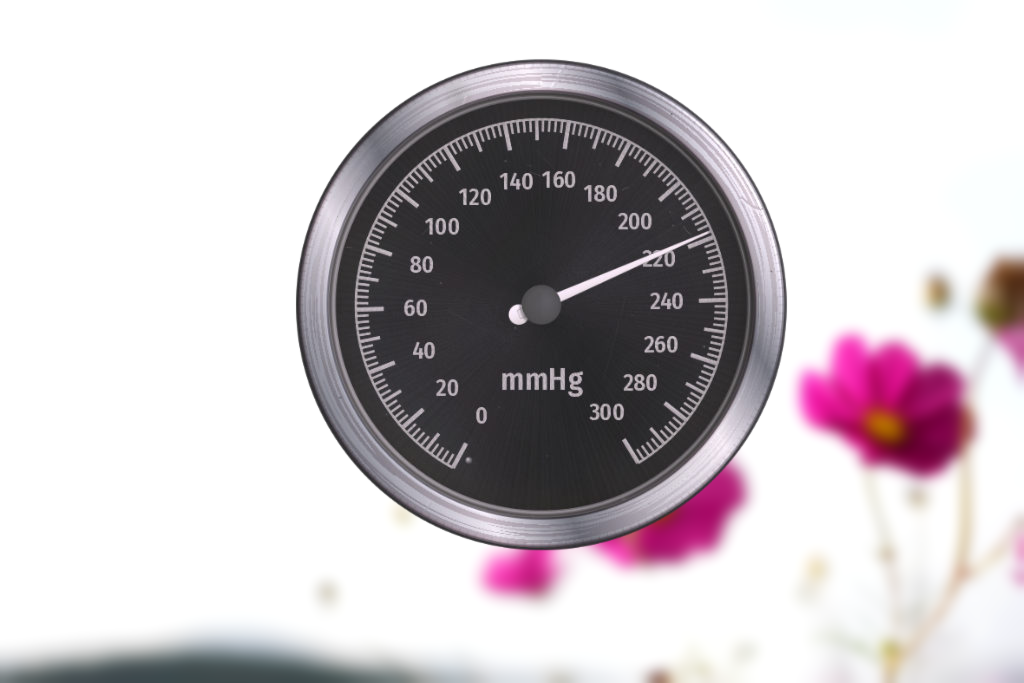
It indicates 218,mmHg
